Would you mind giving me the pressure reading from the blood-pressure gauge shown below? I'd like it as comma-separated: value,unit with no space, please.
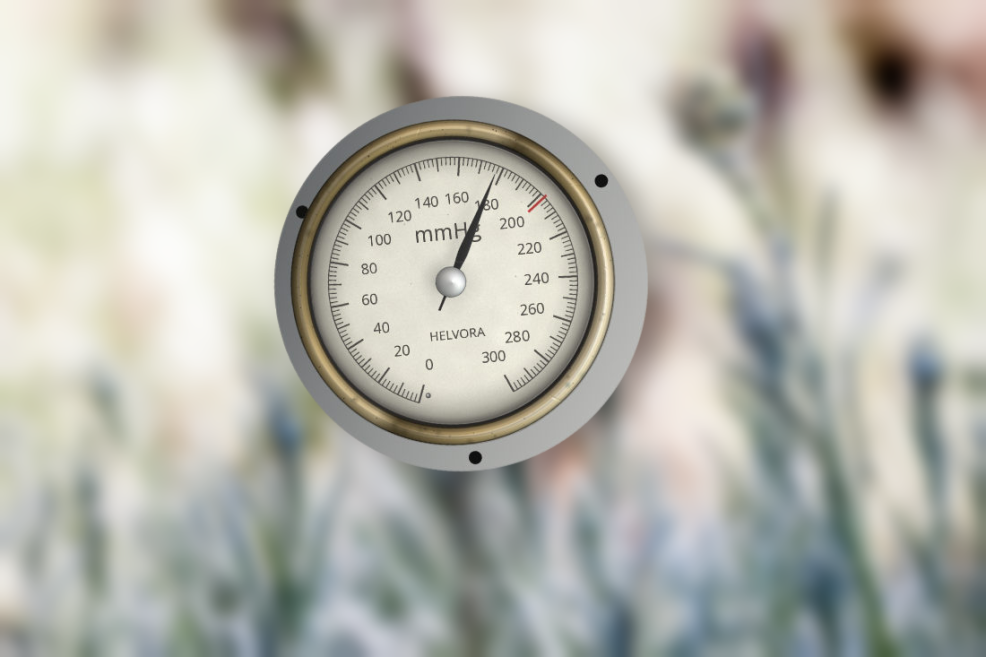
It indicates 178,mmHg
